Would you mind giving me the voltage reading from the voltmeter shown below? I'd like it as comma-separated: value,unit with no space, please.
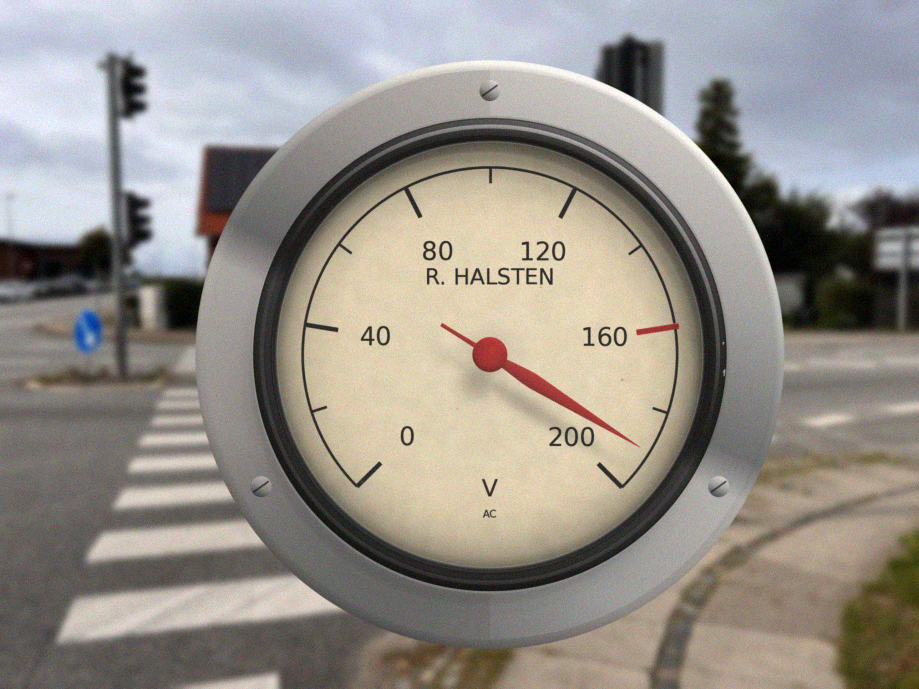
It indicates 190,V
